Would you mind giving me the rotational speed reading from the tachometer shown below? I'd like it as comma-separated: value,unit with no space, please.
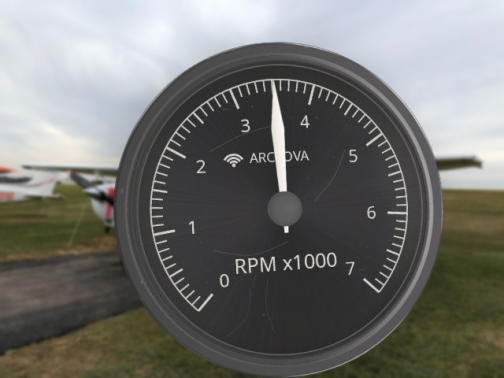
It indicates 3500,rpm
